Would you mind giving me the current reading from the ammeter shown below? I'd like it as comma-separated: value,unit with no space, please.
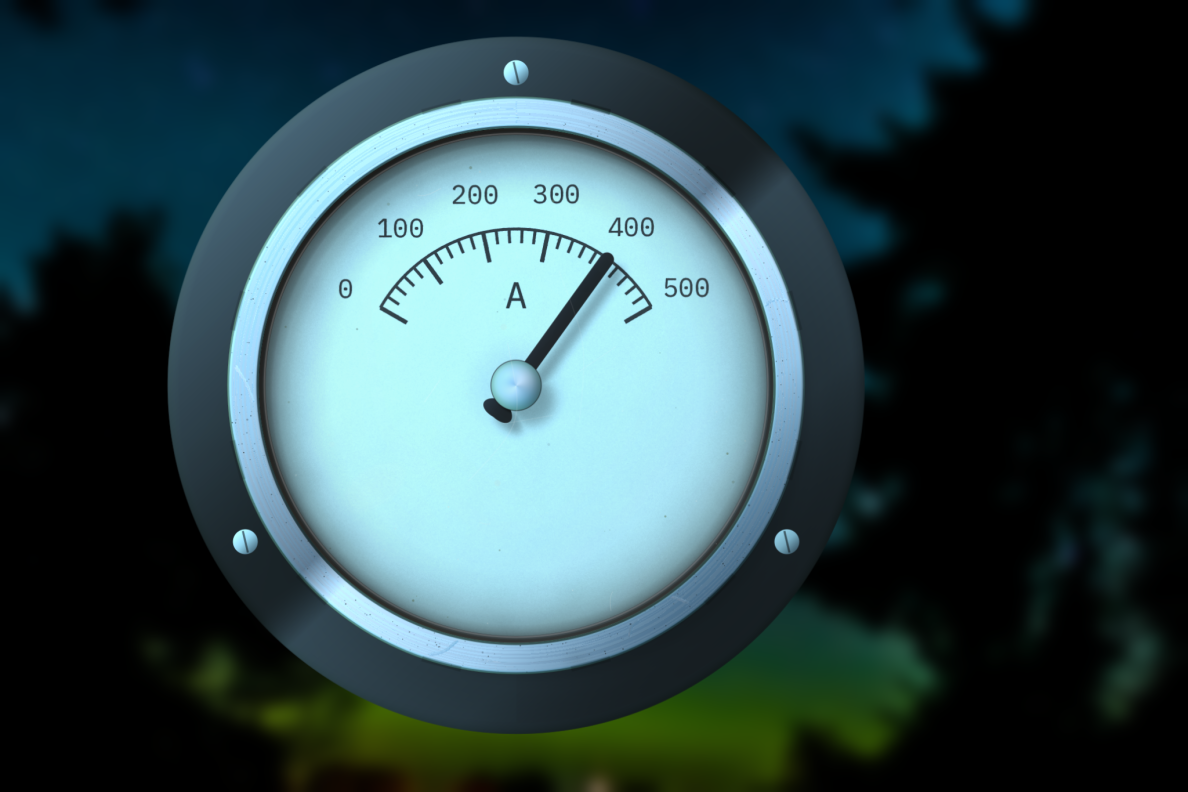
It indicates 400,A
